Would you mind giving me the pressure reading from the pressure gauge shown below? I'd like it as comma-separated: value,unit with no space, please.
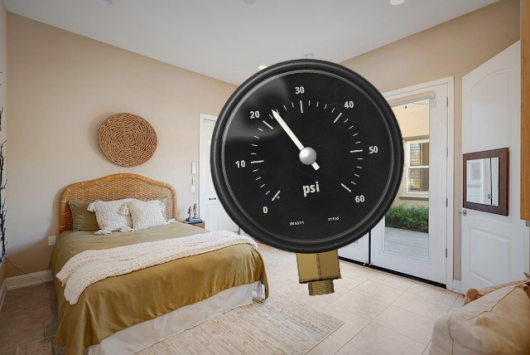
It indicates 23,psi
